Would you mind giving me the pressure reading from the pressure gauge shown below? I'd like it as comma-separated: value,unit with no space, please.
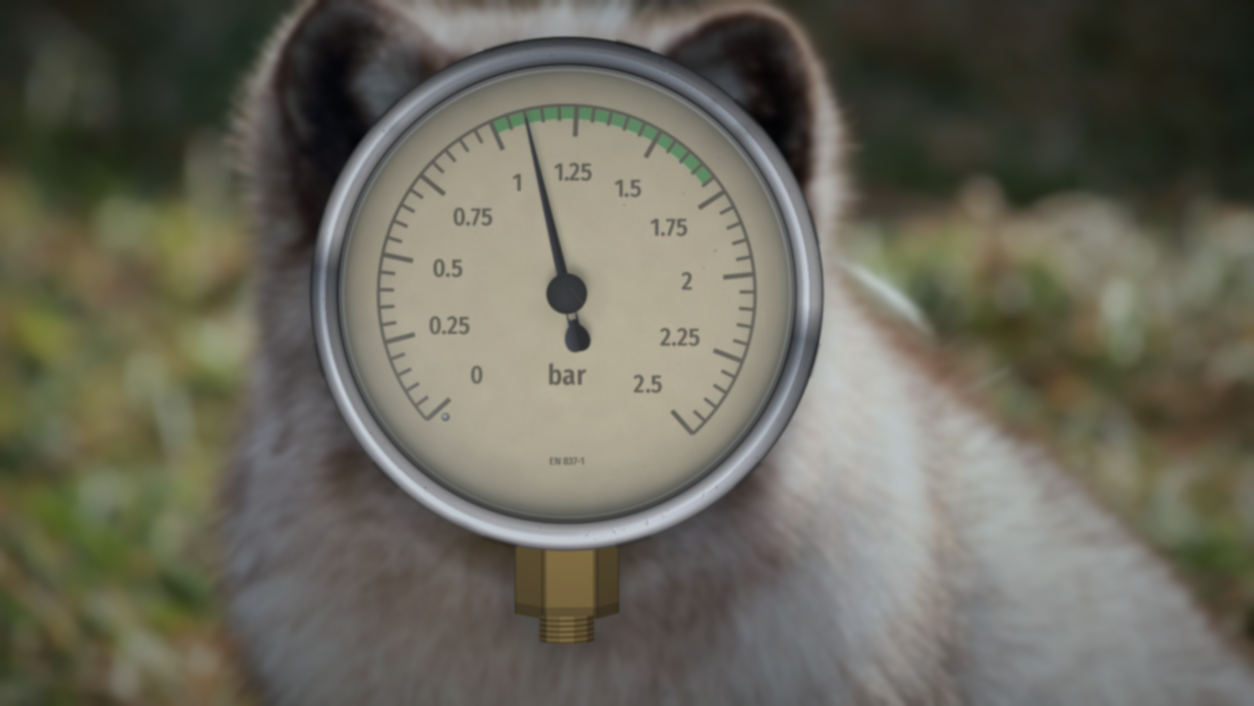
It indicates 1.1,bar
